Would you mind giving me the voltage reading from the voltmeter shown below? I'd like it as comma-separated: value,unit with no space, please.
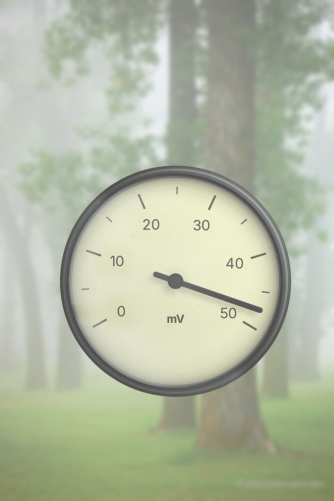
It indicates 47.5,mV
